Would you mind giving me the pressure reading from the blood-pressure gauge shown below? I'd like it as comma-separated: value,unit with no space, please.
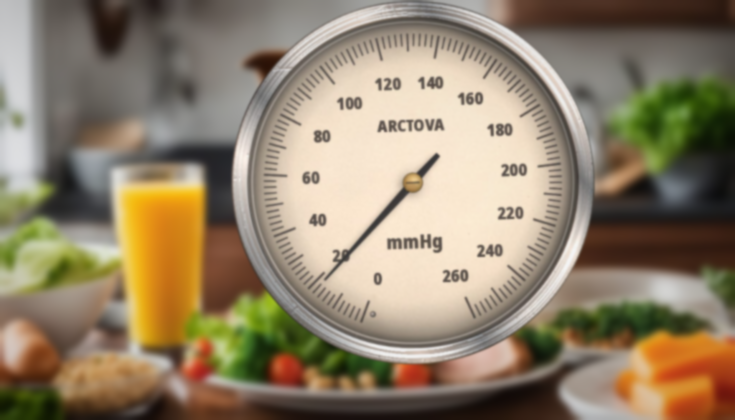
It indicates 18,mmHg
